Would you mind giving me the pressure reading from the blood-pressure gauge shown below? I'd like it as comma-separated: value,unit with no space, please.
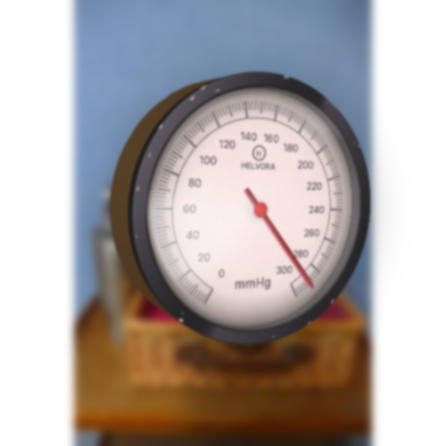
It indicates 290,mmHg
